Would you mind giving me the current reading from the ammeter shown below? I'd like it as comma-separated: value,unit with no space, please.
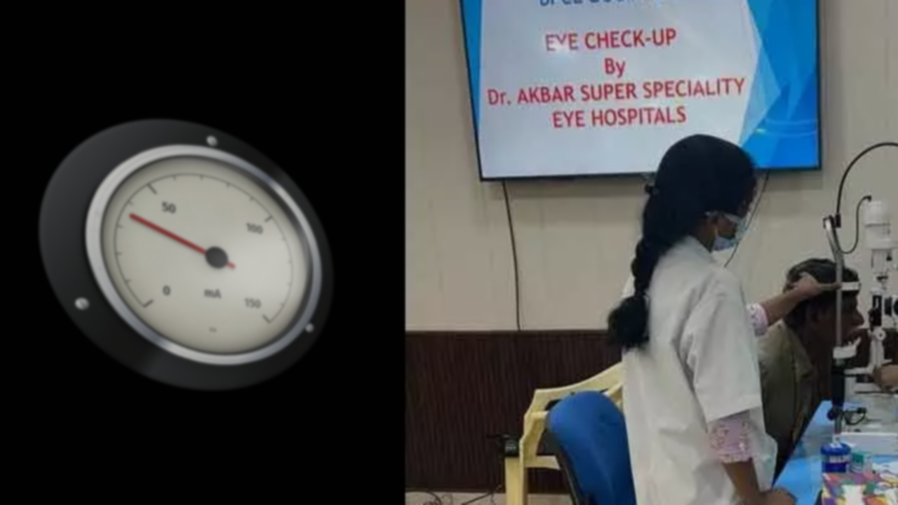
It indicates 35,mA
